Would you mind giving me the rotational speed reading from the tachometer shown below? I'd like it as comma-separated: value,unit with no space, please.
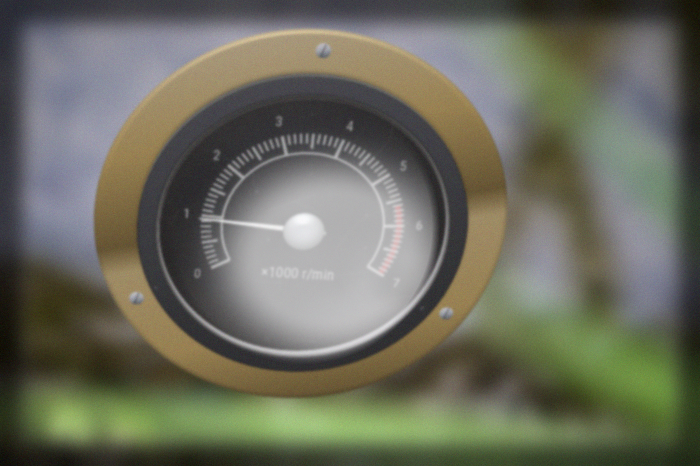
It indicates 1000,rpm
